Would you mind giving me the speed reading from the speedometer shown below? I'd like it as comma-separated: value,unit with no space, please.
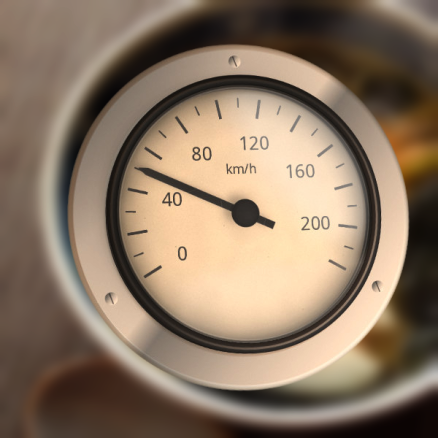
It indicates 50,km/h
